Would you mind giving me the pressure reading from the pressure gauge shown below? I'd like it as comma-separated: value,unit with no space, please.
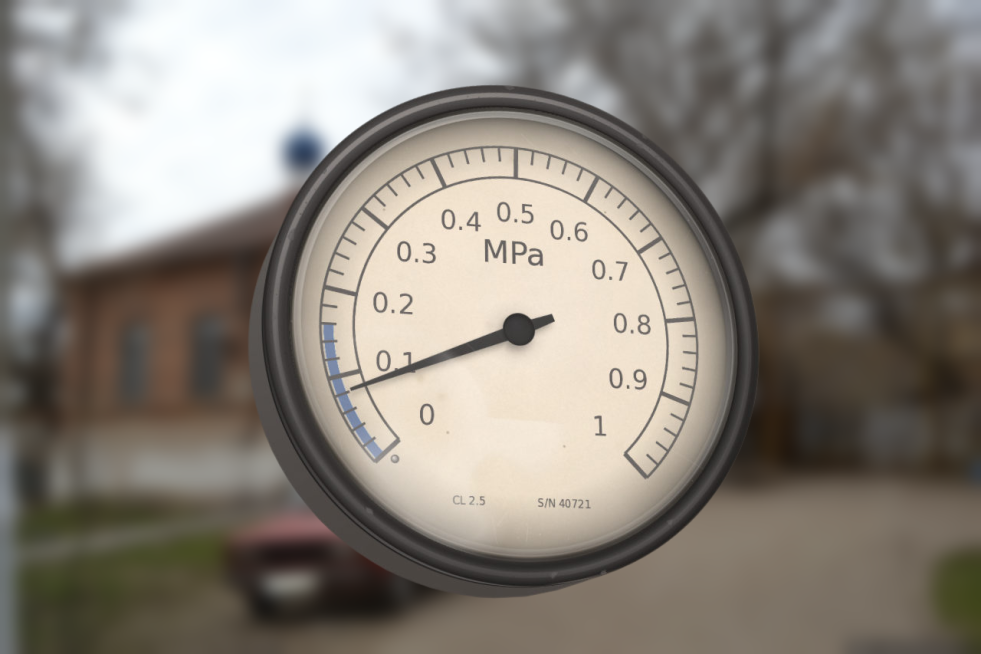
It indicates 0.08,MPa
